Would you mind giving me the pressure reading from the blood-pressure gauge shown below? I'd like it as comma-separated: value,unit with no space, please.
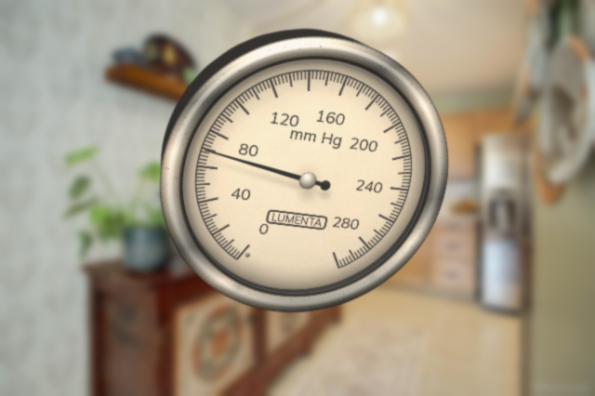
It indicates 70,mmHg
